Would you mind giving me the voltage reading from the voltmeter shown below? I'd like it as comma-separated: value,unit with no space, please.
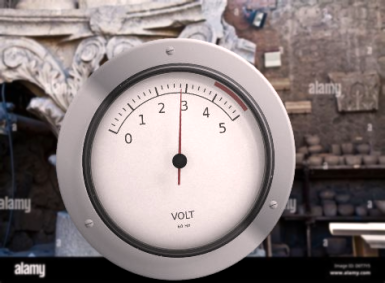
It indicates 2.8,V
